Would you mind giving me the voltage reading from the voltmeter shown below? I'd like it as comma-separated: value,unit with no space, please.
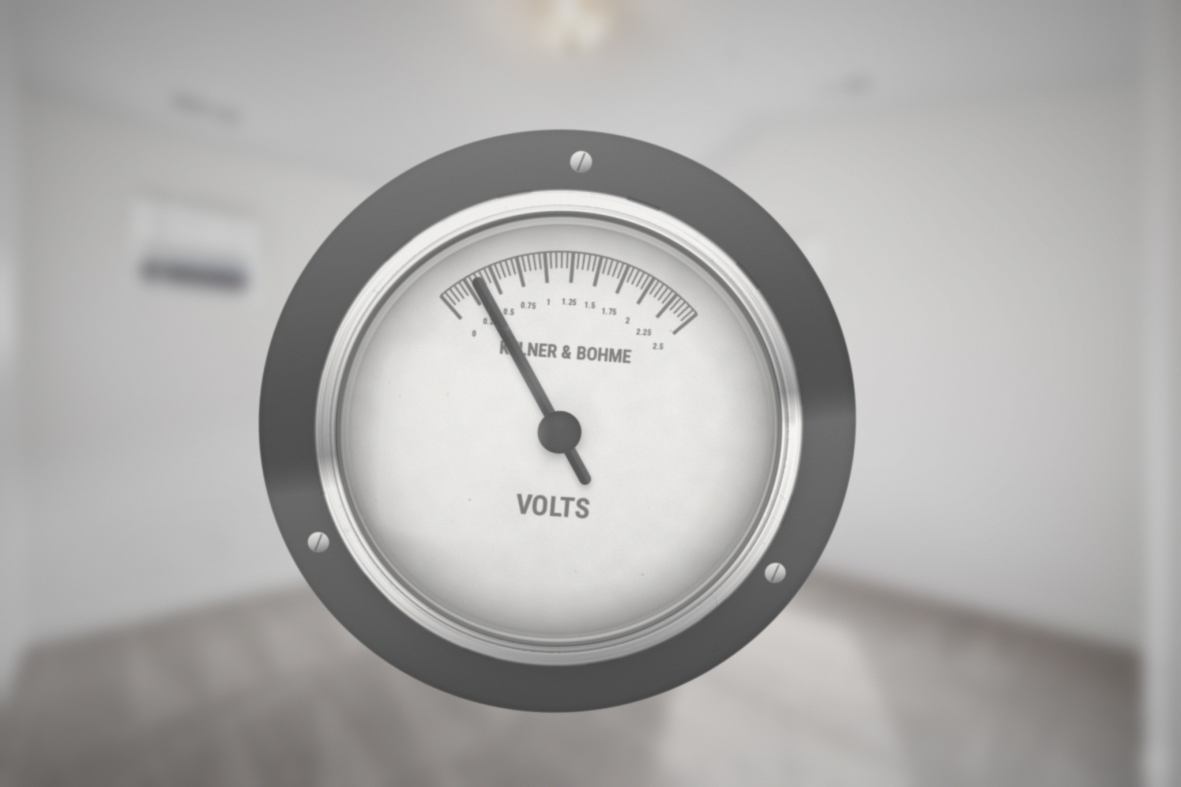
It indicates 0.35,V
